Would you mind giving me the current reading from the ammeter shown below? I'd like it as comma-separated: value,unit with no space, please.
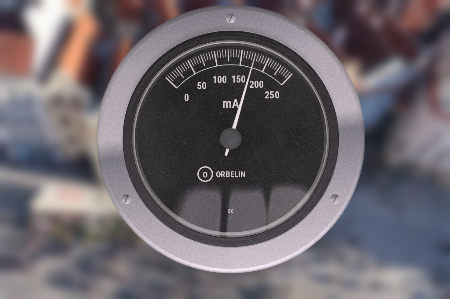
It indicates 175,mA
